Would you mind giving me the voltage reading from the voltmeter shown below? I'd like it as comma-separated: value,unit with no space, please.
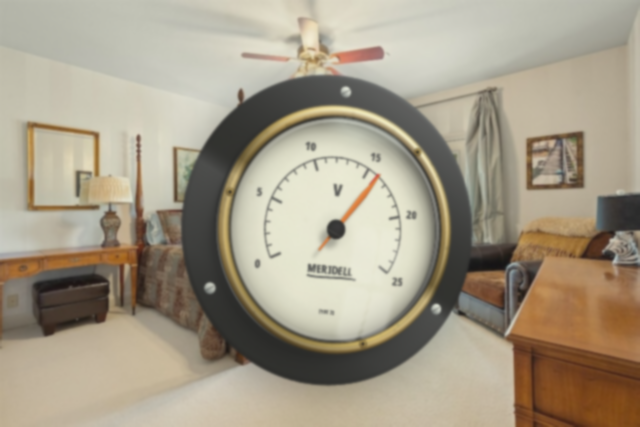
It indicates 16,V
